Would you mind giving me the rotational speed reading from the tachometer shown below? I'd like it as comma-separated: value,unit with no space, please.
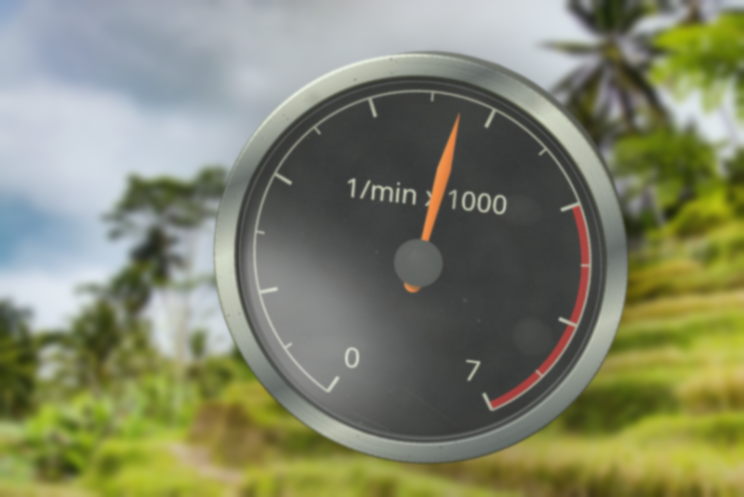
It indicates 3750,rpm
